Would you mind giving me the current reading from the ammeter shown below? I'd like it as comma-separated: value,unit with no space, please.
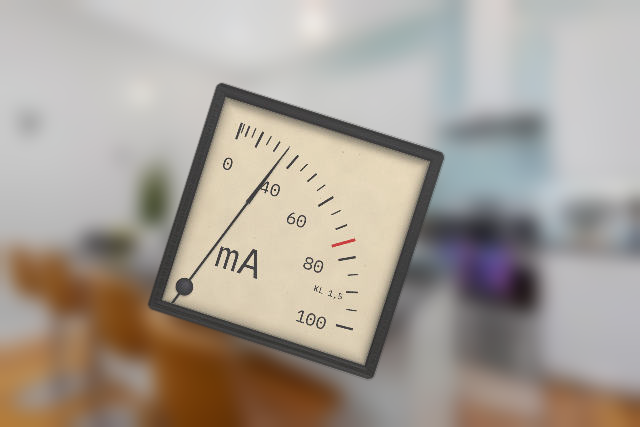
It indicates 35,mA
